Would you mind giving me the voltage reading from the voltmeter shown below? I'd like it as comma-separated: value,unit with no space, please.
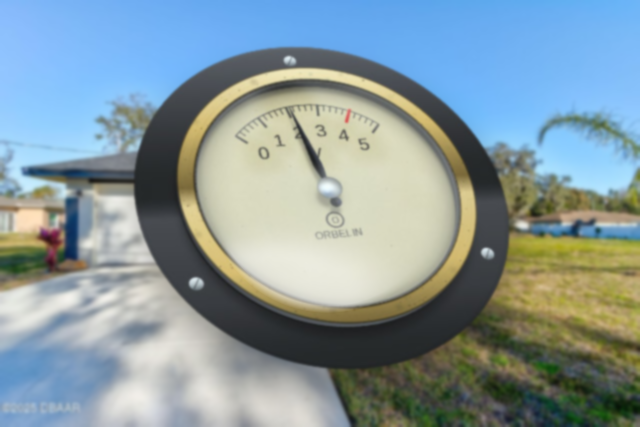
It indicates 2,V
